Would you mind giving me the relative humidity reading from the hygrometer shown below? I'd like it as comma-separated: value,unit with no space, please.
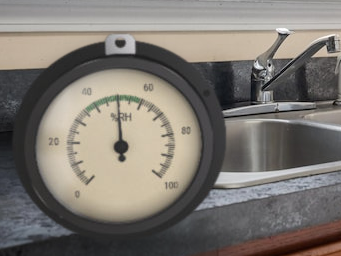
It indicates 50,%
